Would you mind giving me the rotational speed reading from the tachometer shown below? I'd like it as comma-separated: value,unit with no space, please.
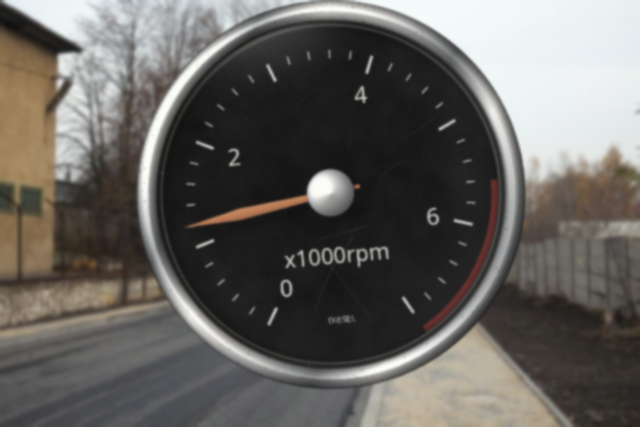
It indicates 1200,rpm
